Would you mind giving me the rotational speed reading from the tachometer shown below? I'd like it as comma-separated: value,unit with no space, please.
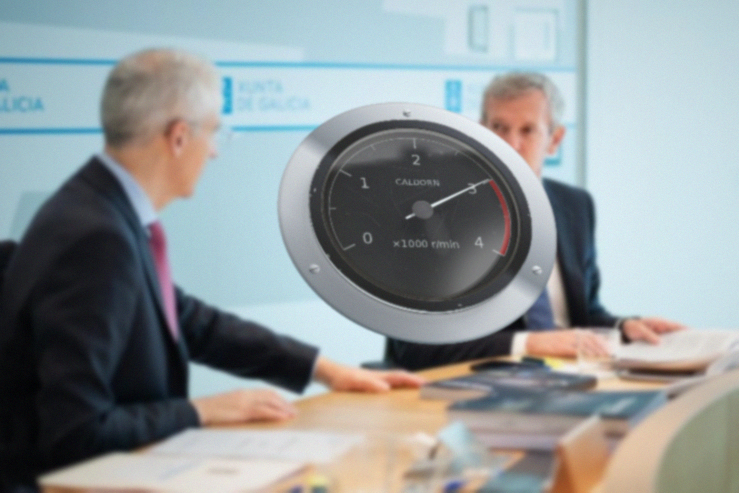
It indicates 3000,rpm
